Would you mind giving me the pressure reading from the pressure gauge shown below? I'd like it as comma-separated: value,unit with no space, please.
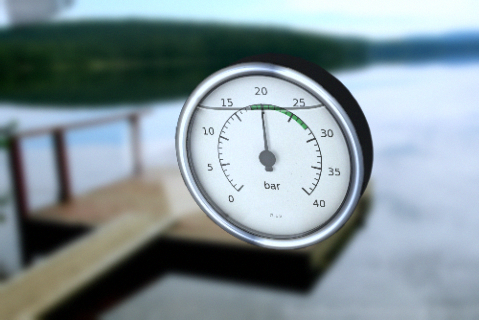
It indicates 20,bar
